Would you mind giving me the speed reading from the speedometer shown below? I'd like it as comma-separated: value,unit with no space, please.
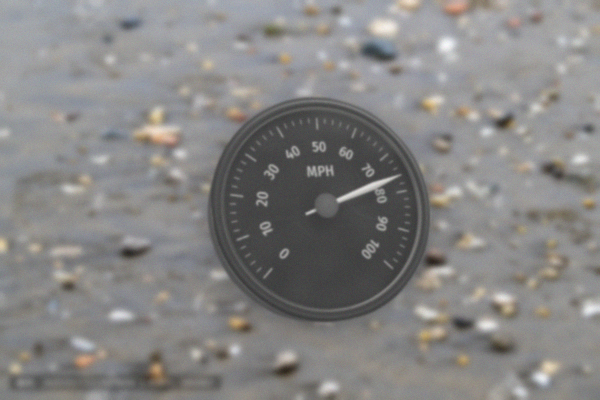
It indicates 76,mph
